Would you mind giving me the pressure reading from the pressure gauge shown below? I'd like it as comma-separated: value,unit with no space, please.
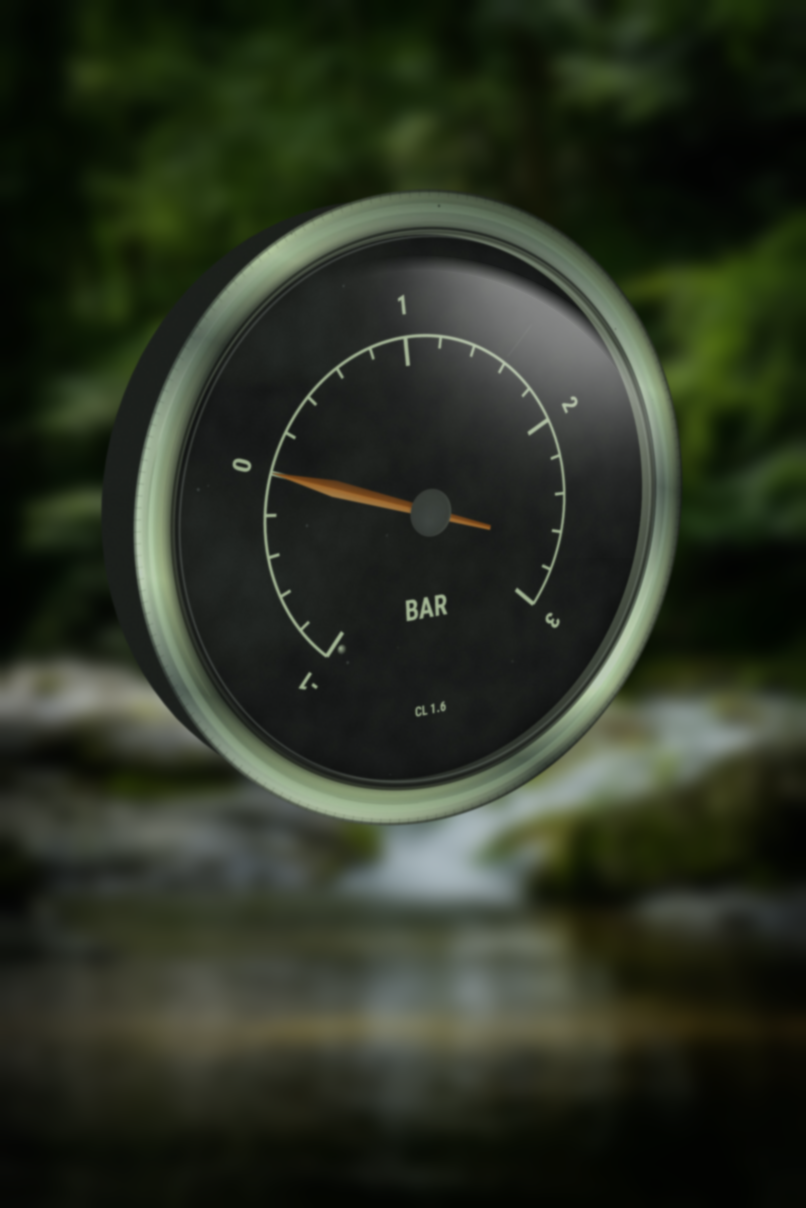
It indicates 0,bar
